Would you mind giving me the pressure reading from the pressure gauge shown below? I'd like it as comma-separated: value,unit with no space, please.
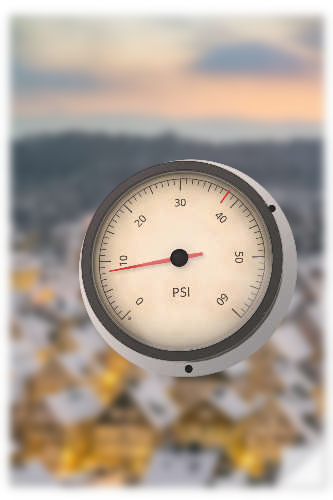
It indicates 8,psi
